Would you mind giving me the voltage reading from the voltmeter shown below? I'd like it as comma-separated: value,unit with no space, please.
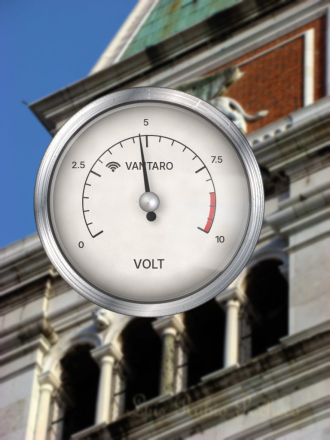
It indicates 4.75,V
